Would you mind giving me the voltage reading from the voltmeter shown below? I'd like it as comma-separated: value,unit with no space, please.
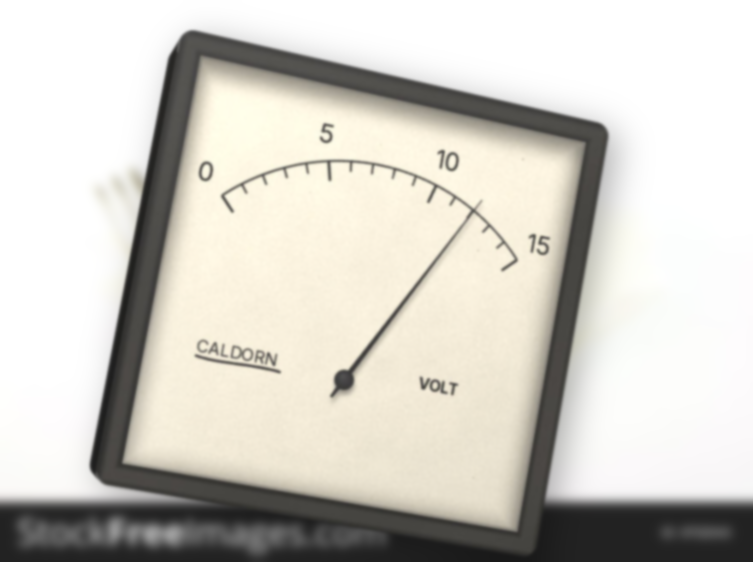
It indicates 12,V
